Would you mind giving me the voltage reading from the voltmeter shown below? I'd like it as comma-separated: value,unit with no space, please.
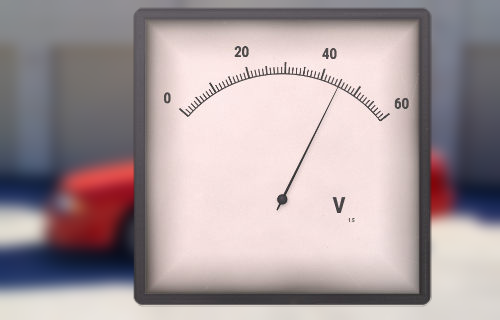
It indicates 45,V
